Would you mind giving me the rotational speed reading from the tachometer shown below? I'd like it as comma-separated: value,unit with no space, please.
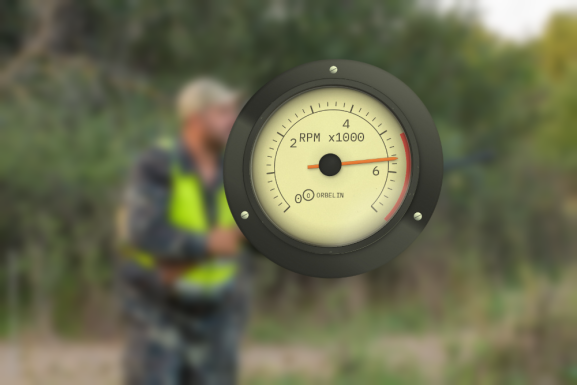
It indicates 5700,rpm
